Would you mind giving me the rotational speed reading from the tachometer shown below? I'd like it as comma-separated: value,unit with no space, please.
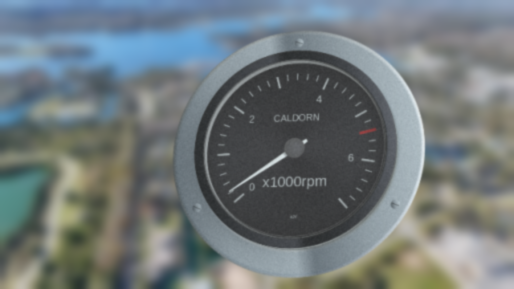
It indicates 200,rpm
